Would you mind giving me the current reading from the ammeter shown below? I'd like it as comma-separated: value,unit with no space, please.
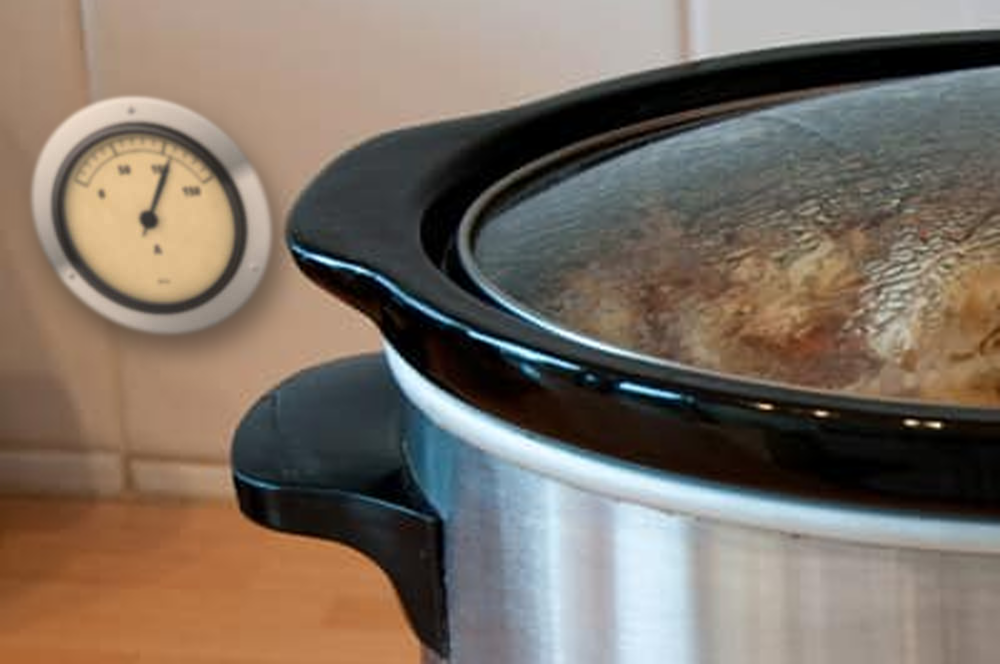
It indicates 110,A
